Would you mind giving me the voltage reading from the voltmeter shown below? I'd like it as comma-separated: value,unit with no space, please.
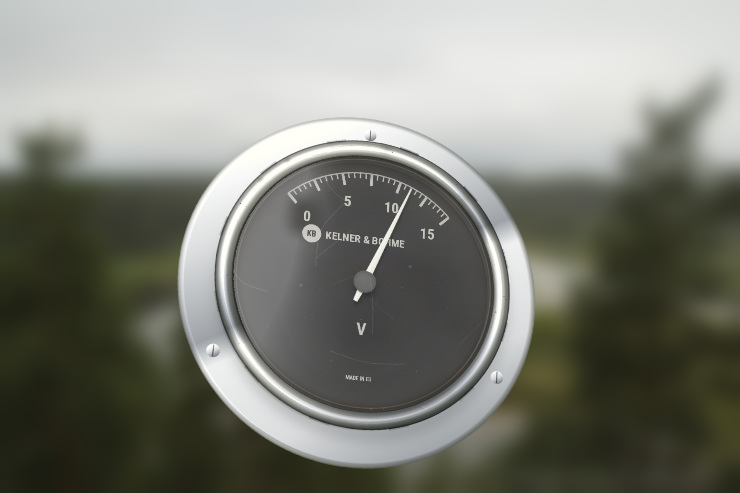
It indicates 11,V
